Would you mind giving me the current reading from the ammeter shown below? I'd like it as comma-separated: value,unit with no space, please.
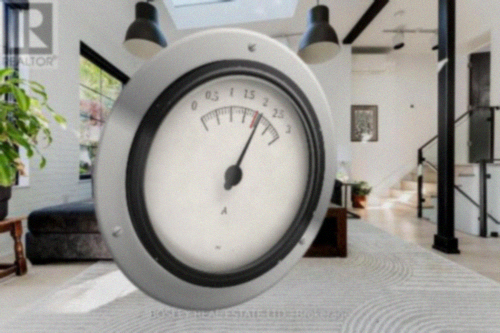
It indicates 2,A
